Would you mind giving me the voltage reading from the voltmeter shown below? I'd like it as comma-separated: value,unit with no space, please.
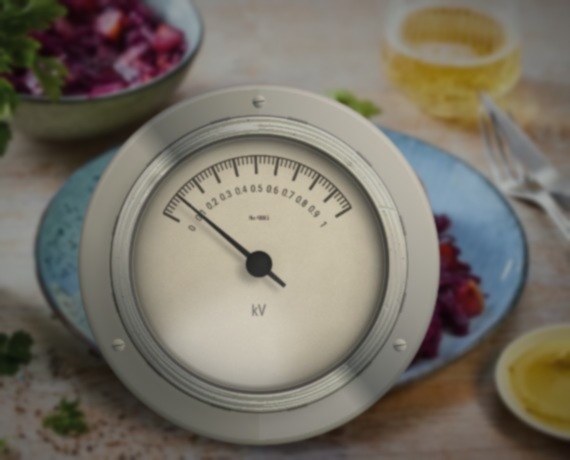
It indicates 0.1,kV
